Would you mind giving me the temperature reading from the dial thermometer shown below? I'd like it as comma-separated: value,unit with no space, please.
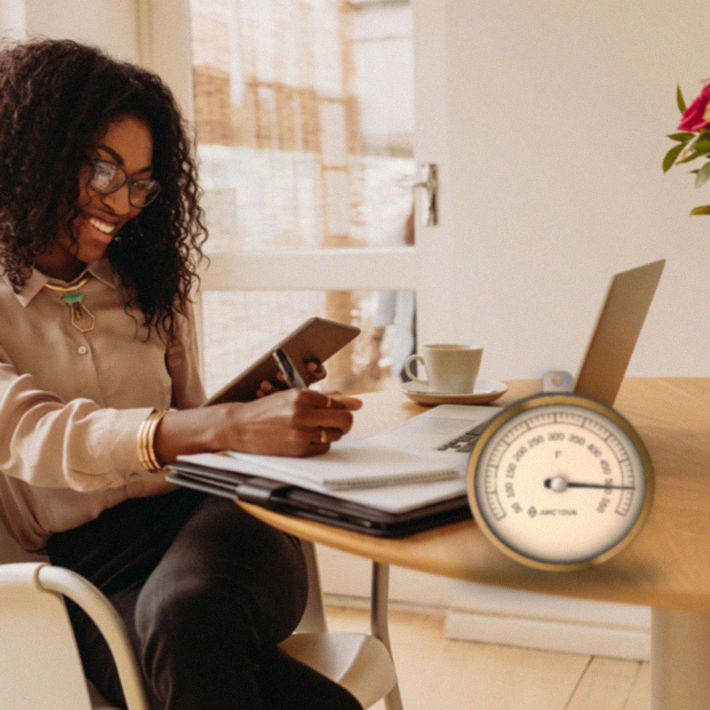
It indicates 500,°F
